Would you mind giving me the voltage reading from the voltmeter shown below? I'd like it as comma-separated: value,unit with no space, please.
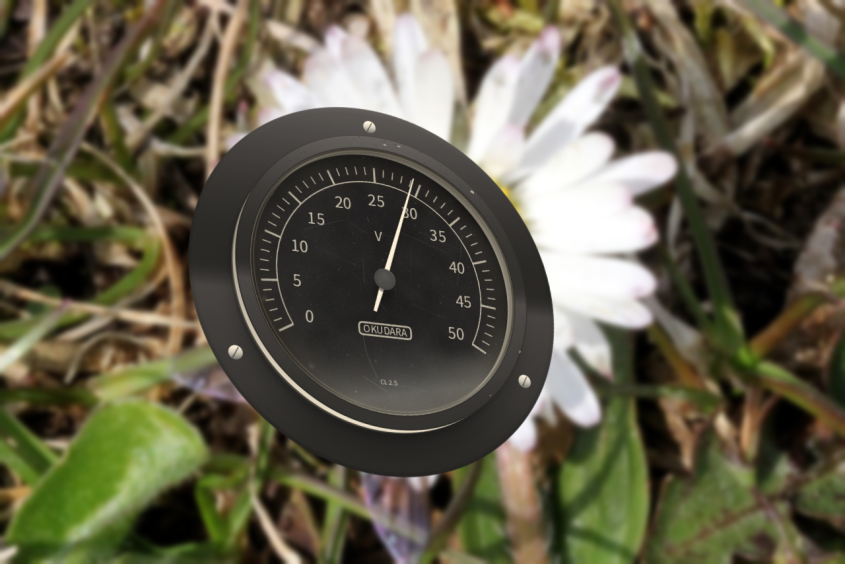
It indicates 29,V
